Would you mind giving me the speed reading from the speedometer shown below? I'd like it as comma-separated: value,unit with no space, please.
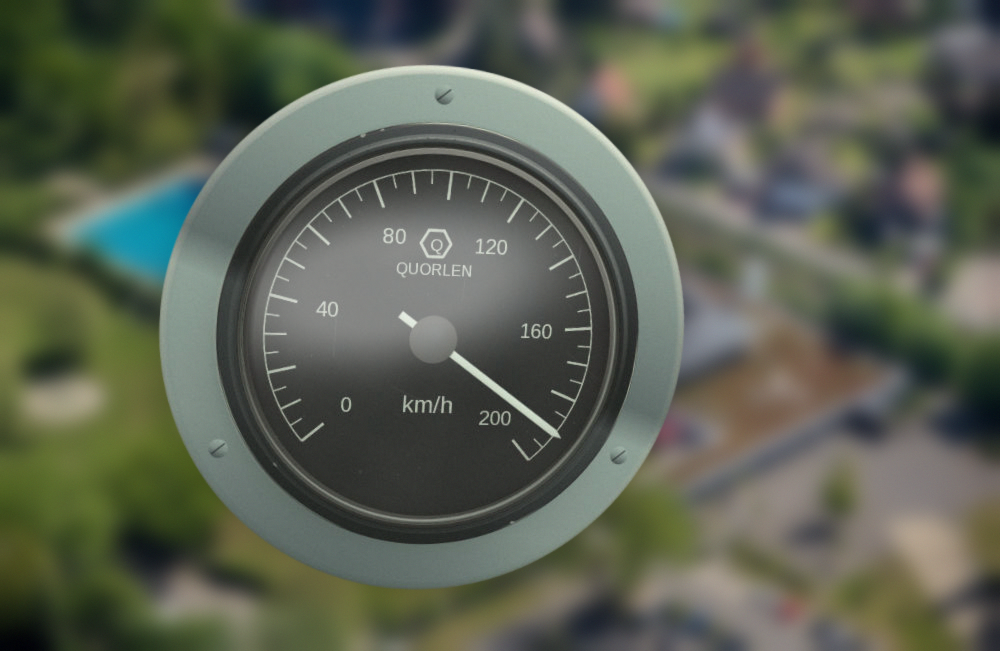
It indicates 190,km/h
